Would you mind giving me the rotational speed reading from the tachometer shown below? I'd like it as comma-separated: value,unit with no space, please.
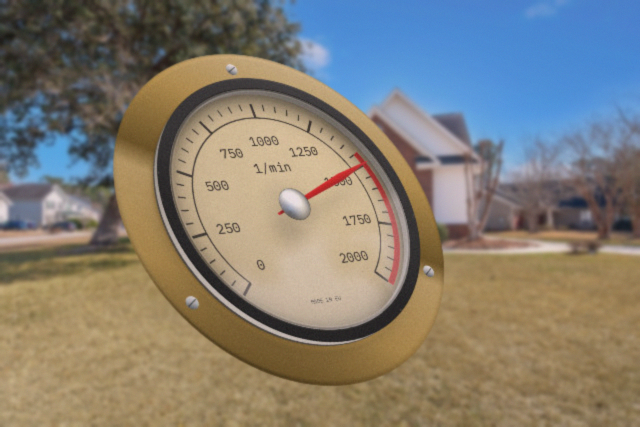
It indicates 1500,rpm
